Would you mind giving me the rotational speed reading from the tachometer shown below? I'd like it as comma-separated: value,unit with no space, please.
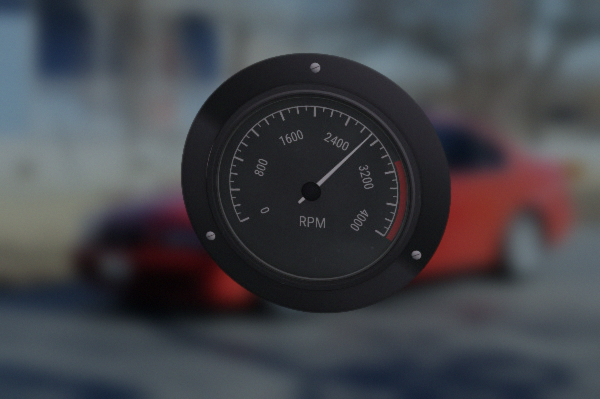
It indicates 2700,rpm
